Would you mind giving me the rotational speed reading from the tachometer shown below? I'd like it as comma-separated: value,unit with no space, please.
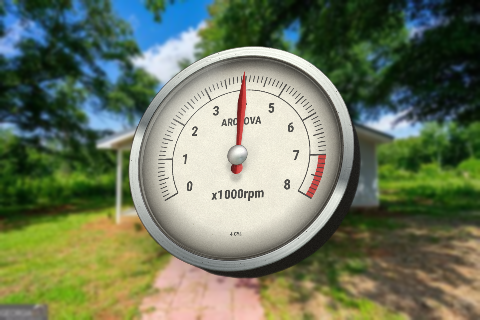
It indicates 4000,rpm
